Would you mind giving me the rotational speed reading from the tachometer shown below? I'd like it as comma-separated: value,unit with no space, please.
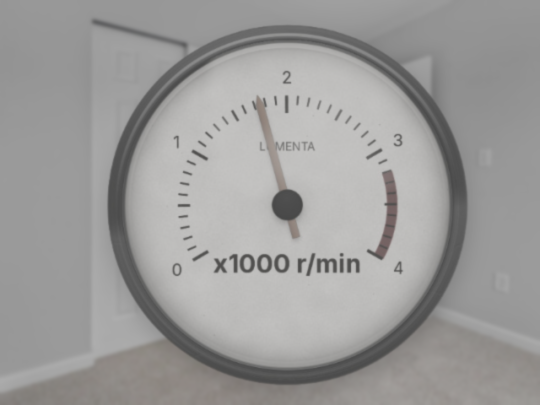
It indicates 1750,rpm
